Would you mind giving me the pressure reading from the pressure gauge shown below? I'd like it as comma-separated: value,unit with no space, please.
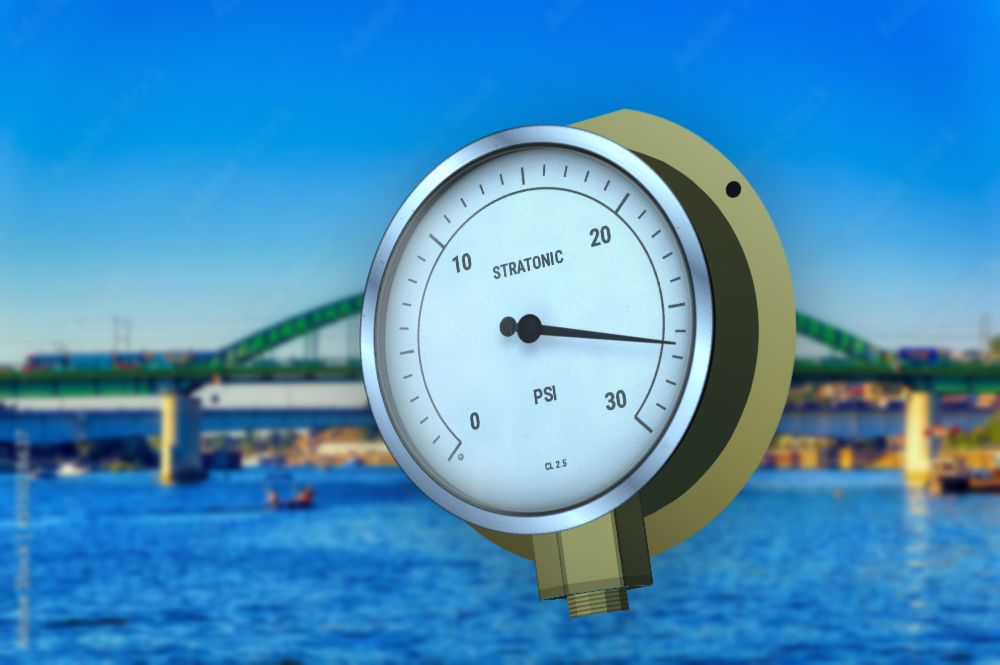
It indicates 26.5,psi
